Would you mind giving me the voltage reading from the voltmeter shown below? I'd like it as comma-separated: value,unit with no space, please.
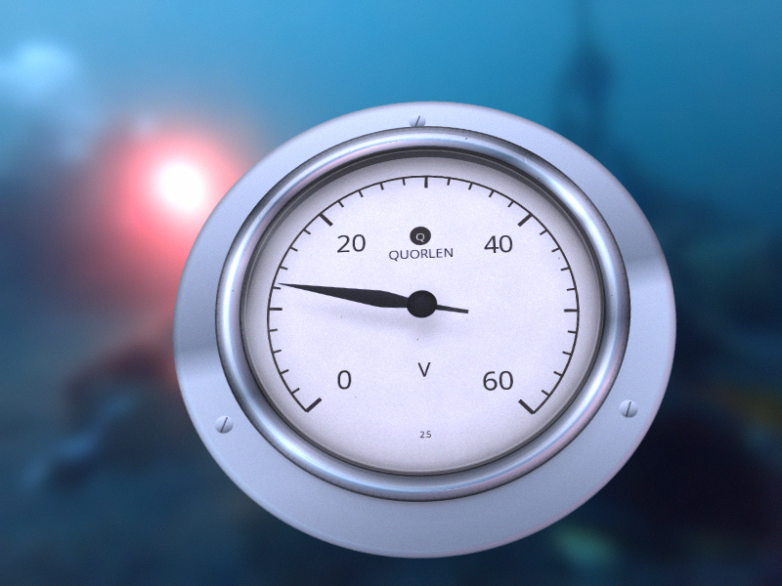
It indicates 12,V
